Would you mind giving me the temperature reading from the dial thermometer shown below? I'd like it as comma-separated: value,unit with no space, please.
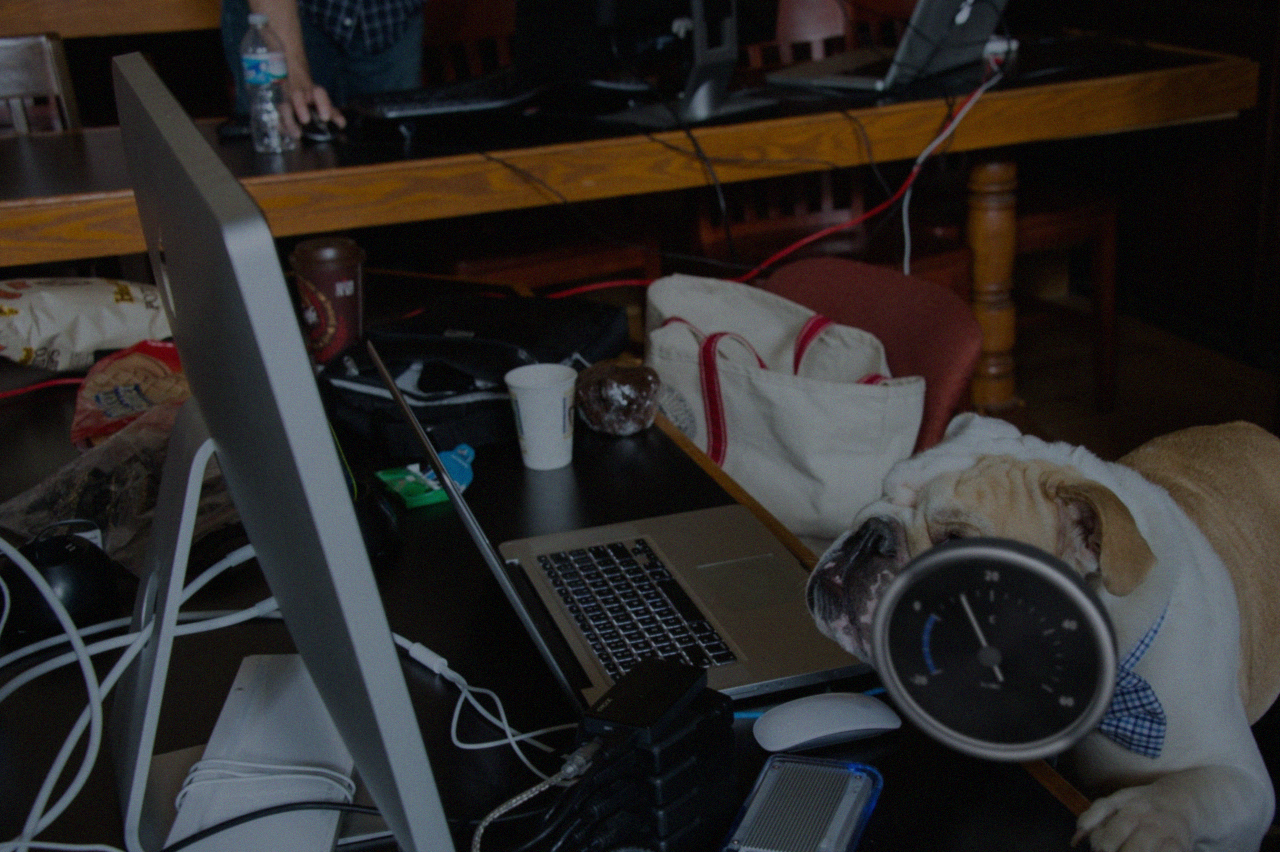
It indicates 12,°C
